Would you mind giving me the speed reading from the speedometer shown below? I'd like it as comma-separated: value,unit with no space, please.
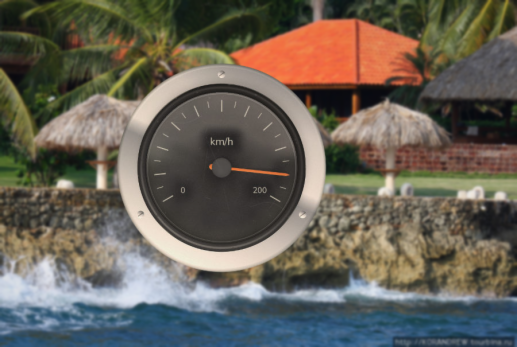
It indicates 180,km/h
